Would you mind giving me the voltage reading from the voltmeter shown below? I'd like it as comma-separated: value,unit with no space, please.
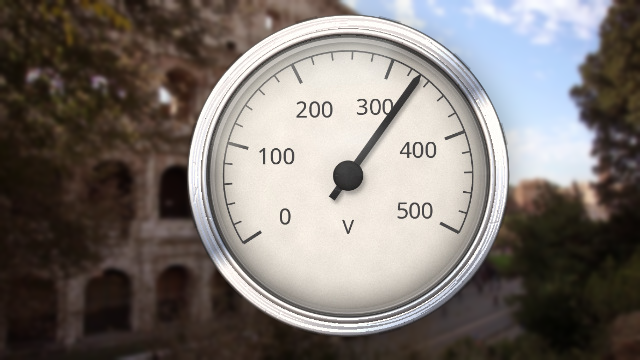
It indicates 330,V
